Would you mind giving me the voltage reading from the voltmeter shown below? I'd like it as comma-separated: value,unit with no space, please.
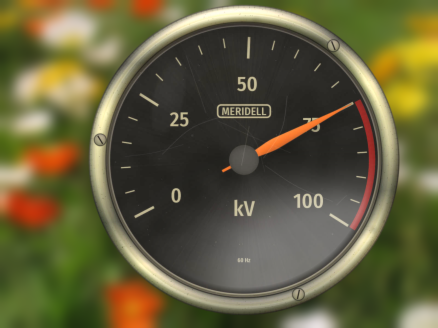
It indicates 75,kV
